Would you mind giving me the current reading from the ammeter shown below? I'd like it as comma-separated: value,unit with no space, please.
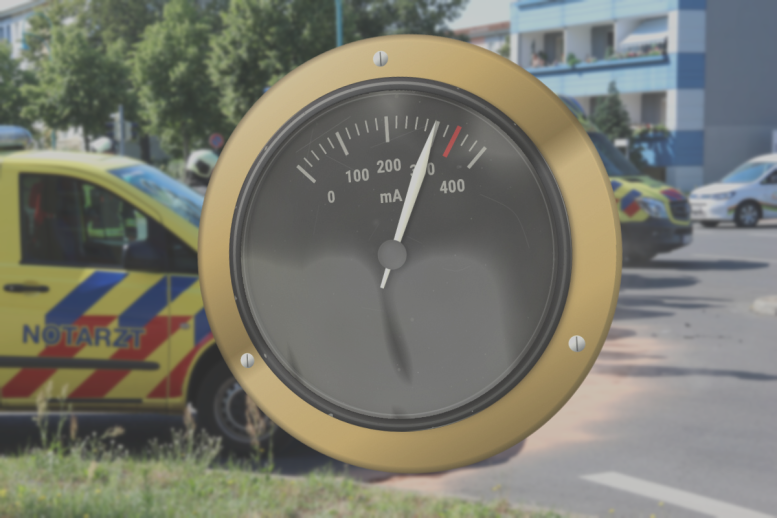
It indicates 300,mA
